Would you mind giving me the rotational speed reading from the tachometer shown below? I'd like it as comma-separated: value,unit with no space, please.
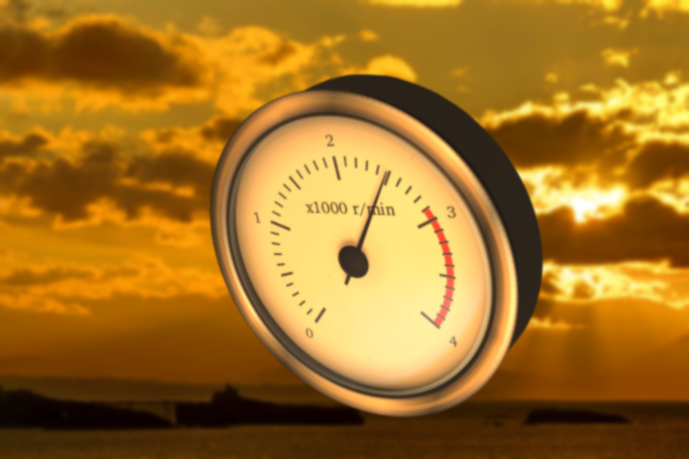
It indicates 2500,rpm
